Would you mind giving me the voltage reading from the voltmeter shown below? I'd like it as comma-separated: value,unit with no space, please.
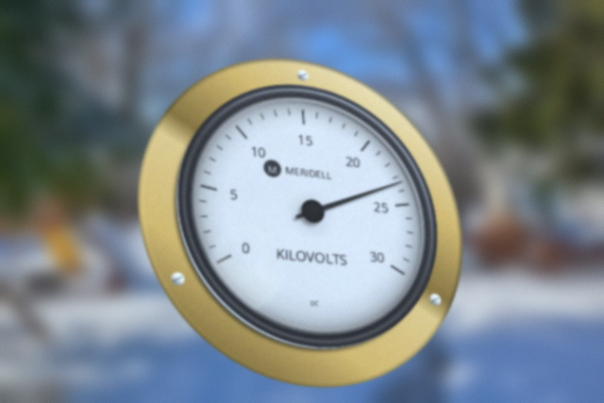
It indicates 23.5,kV
